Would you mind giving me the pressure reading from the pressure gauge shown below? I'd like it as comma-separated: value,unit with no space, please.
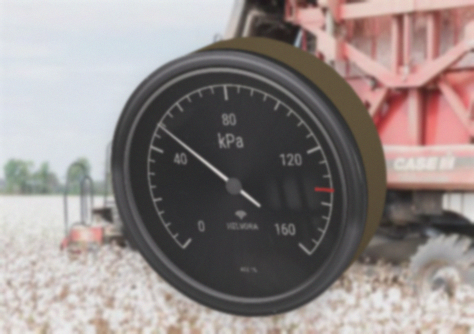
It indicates 50,kPa
